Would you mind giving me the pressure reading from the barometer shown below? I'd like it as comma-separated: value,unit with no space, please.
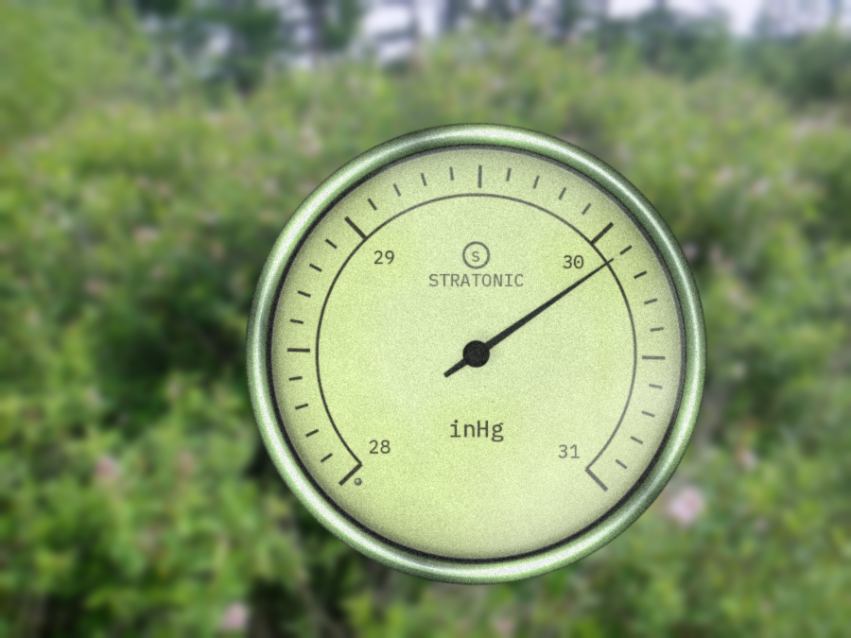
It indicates 30.1,inHg
